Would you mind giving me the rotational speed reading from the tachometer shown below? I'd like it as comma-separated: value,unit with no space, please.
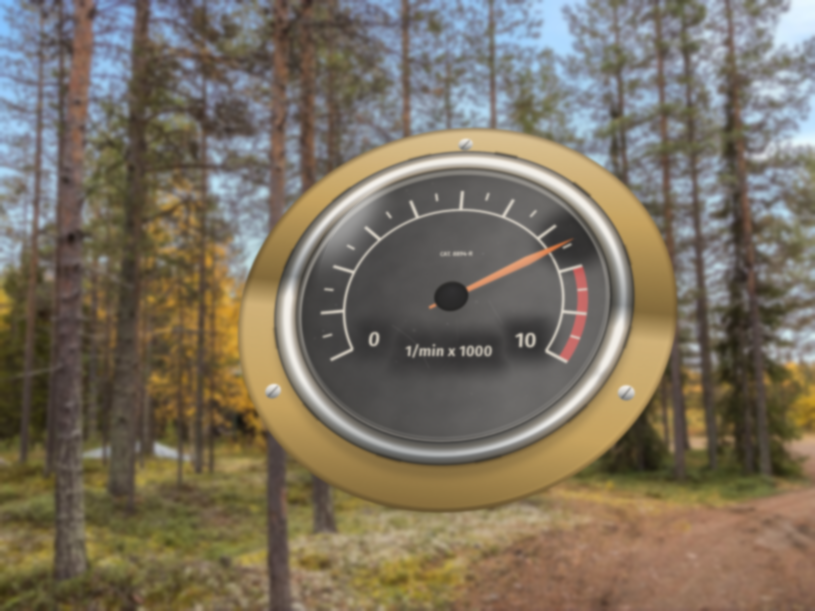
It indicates 7500,rpm
